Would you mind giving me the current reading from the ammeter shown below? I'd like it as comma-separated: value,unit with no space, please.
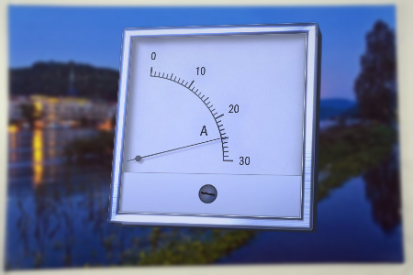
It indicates 25,A
